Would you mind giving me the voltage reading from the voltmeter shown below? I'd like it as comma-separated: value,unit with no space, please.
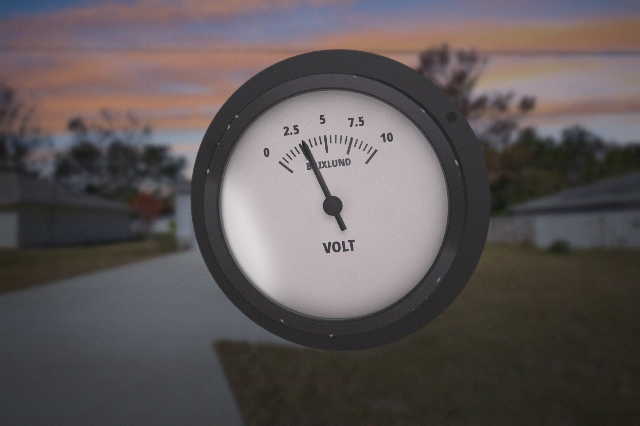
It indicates 3,V
